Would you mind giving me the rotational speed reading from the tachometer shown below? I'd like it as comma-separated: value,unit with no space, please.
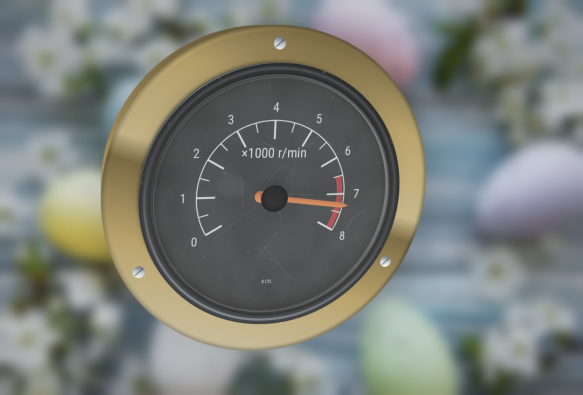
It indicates 7250,rpm
